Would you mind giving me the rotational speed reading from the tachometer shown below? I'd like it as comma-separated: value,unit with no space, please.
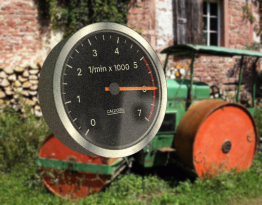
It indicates 6000,rpm
